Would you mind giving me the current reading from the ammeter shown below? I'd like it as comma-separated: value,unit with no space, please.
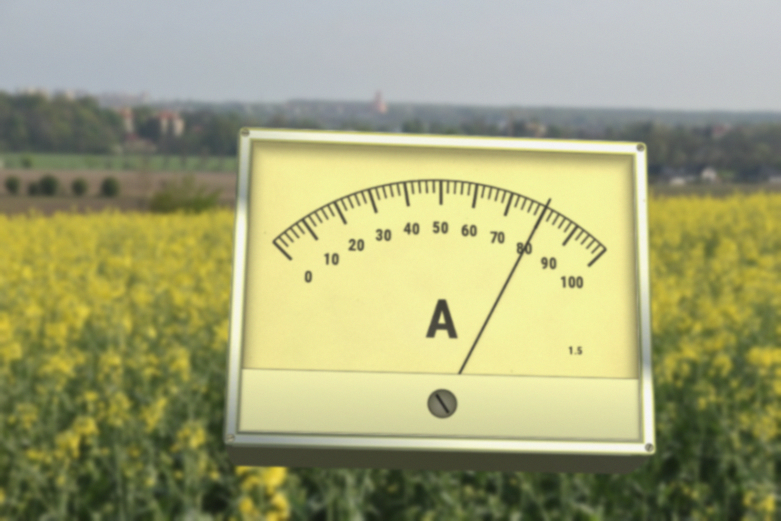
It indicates 80,A
